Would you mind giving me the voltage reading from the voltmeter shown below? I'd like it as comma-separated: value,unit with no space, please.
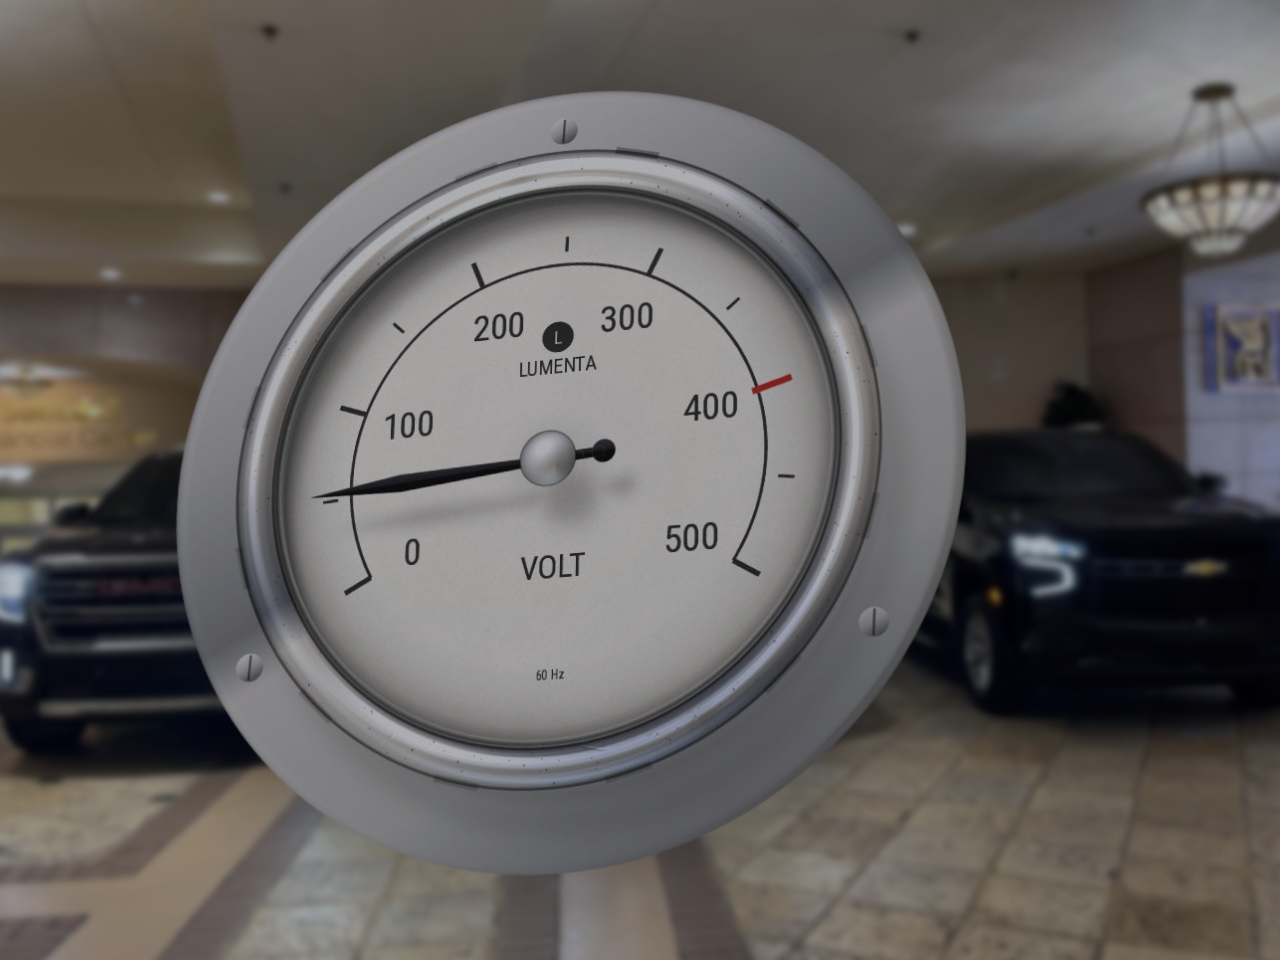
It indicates 50,V
